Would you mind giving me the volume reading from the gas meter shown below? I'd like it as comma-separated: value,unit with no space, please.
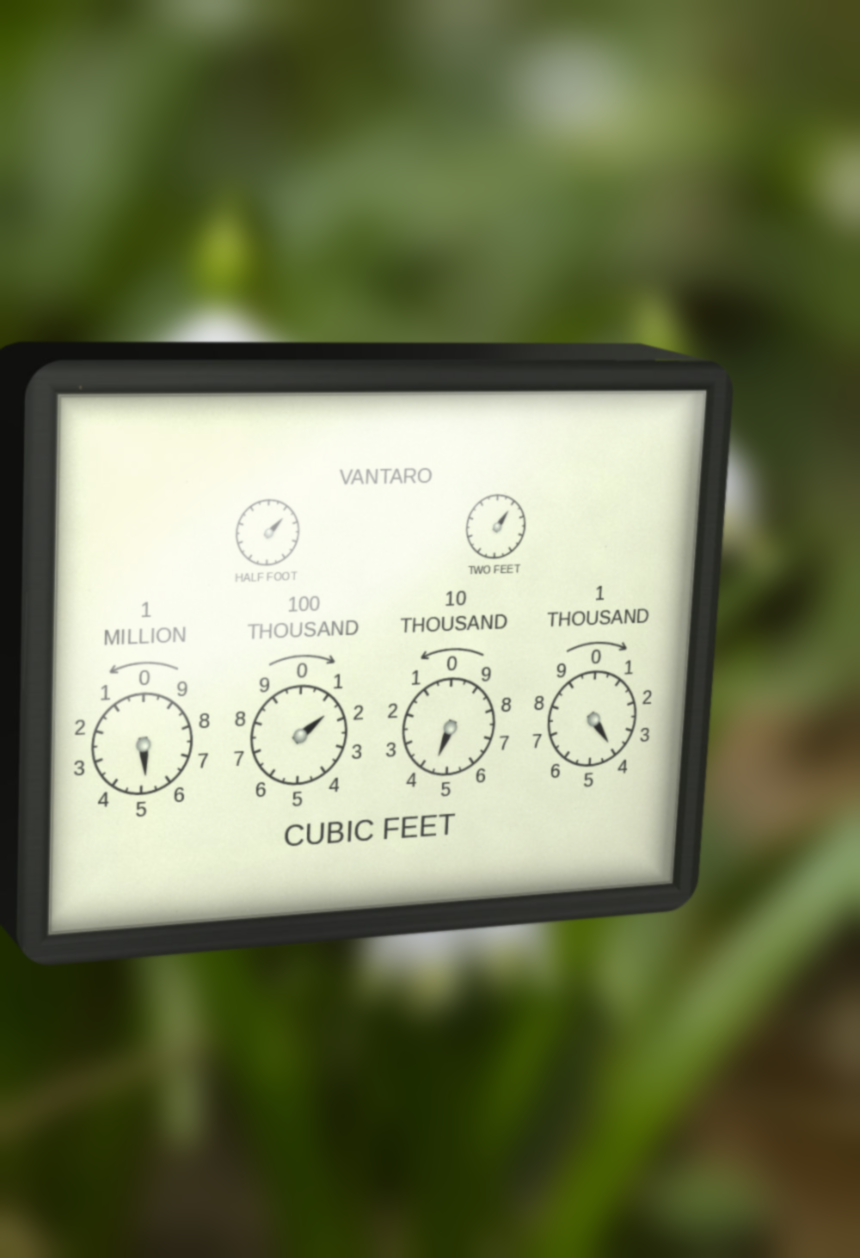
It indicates 514400,ft³
